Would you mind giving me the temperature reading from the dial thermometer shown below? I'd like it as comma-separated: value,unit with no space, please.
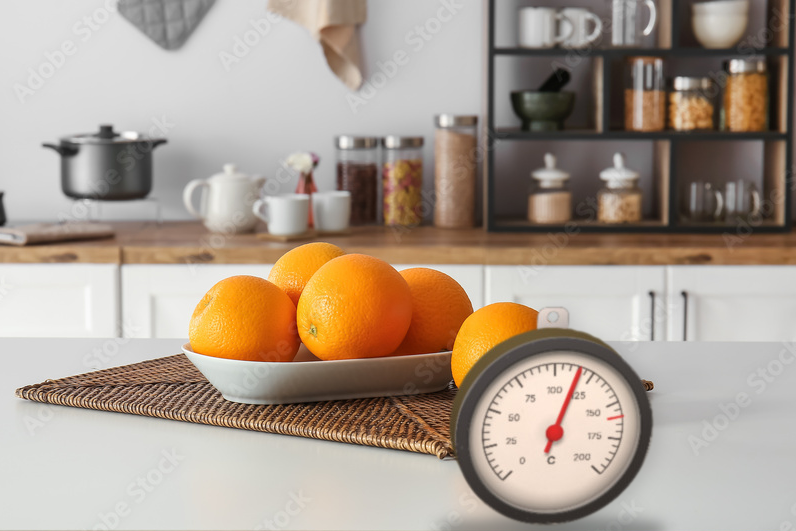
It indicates 115,°C
